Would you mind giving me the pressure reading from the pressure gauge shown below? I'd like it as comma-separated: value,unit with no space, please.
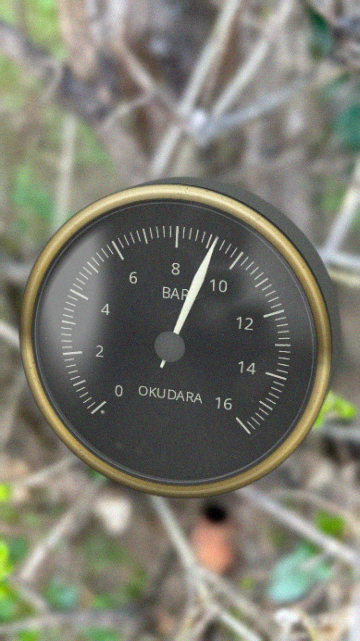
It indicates 9.2,bar
